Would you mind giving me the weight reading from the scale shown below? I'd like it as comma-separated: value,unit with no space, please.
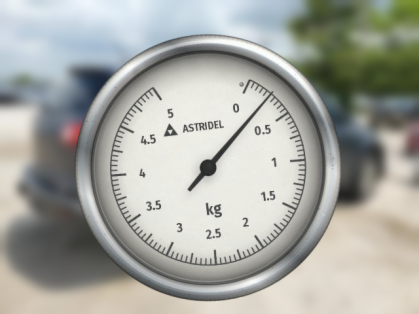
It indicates 0.25,kg
